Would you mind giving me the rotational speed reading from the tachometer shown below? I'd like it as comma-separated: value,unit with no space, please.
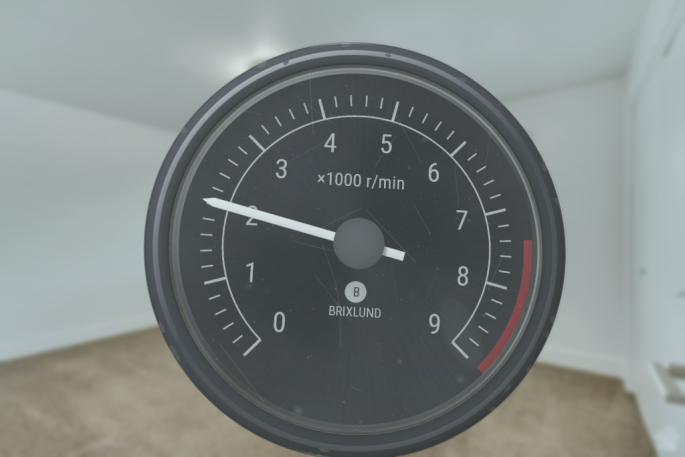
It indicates 2000,rpm
